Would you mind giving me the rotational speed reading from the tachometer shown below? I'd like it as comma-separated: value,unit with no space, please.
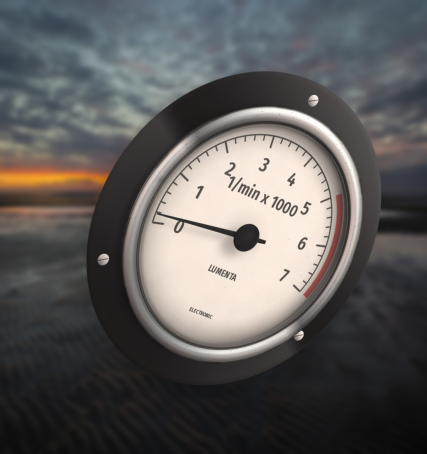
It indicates 200,rpm
